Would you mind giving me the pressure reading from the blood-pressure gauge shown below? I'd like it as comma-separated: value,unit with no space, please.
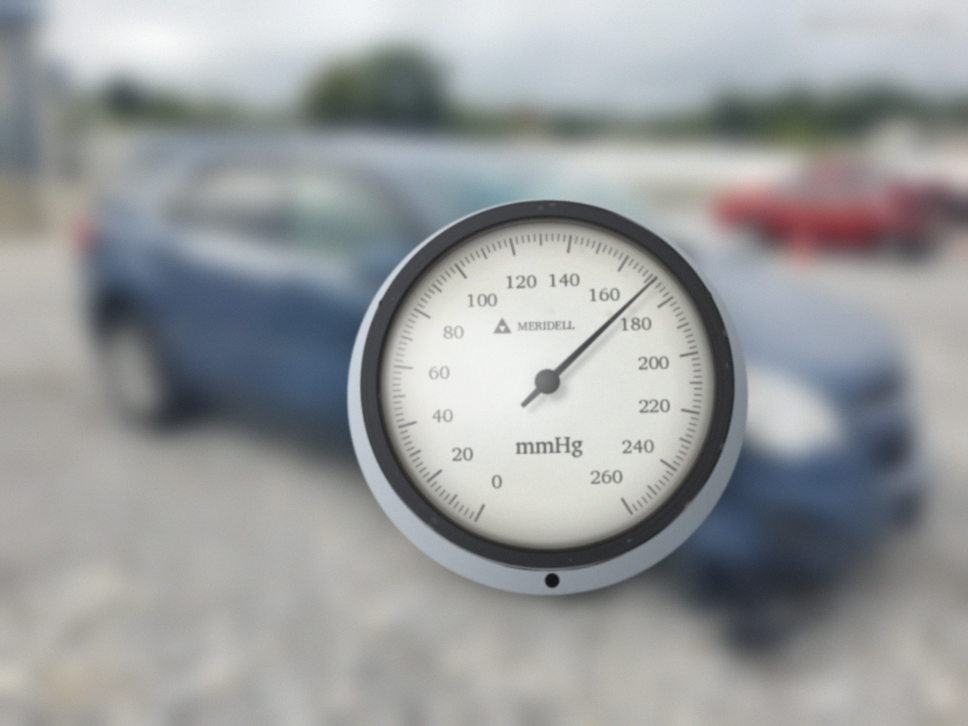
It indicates 172,mmHg
